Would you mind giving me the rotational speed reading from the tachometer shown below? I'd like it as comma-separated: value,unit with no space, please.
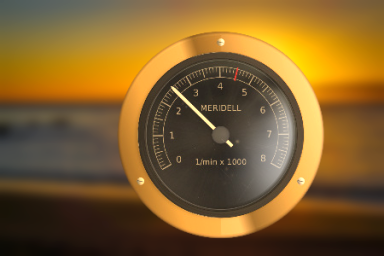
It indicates 2500,rpm
